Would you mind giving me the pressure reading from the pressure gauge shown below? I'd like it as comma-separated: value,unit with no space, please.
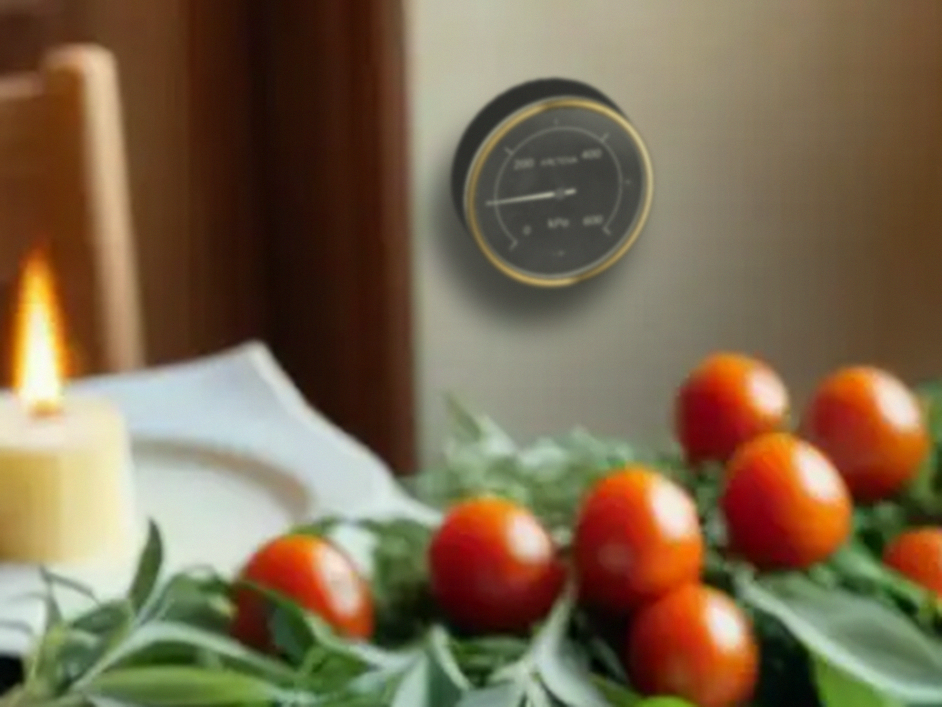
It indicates 100,kPa
